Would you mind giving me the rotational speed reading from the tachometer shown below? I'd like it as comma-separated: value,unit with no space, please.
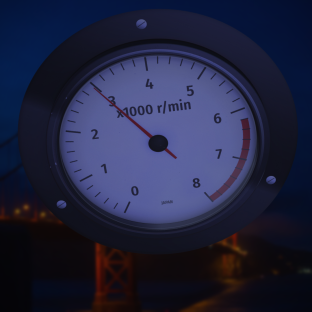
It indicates 3000,rpm
